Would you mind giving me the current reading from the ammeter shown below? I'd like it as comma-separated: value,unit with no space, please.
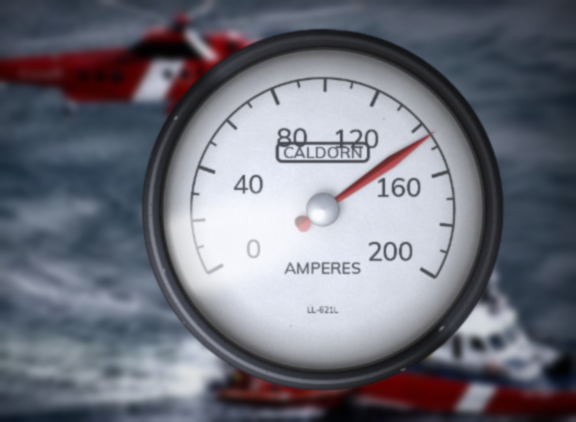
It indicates 145,A
